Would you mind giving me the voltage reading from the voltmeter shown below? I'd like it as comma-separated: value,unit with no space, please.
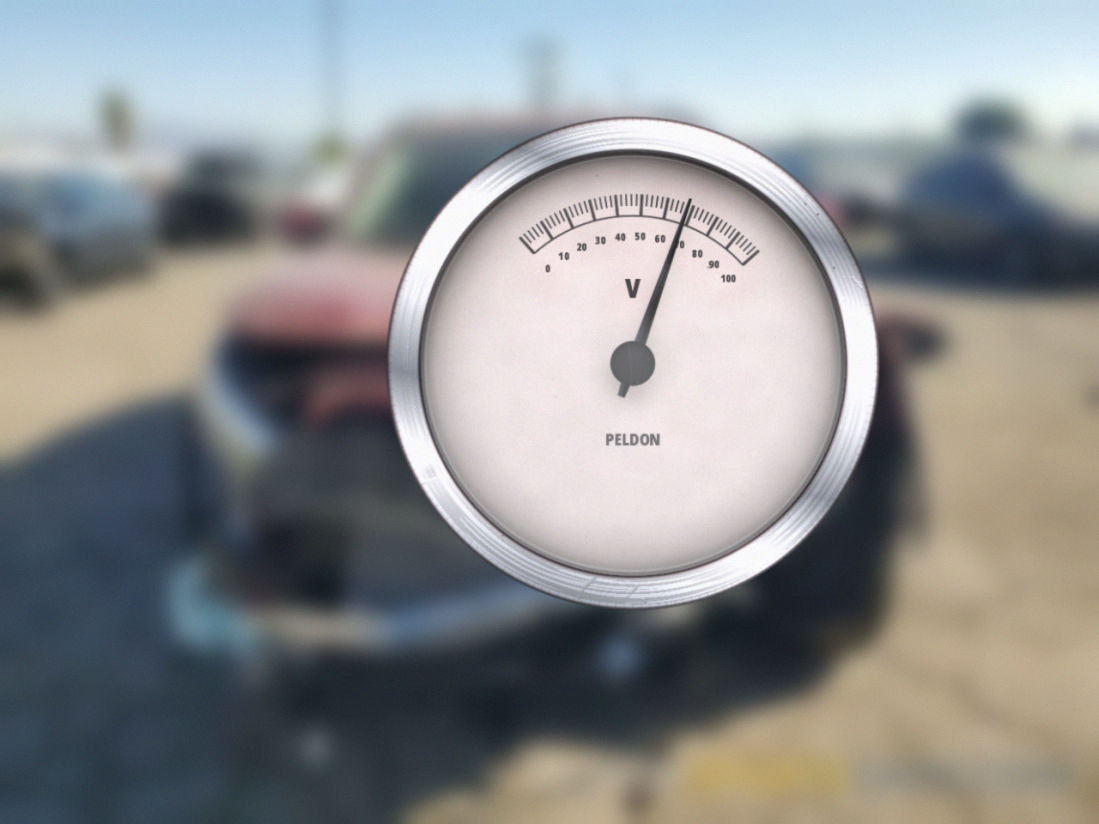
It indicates 68,V
